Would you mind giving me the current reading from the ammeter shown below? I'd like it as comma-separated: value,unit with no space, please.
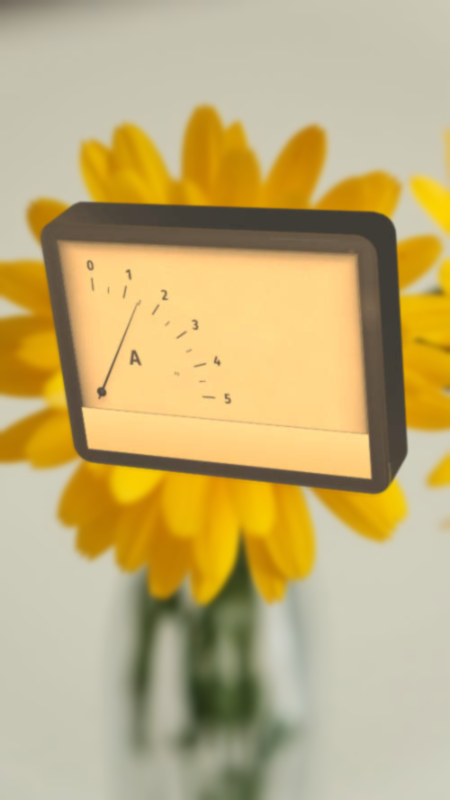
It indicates 1.5,A
